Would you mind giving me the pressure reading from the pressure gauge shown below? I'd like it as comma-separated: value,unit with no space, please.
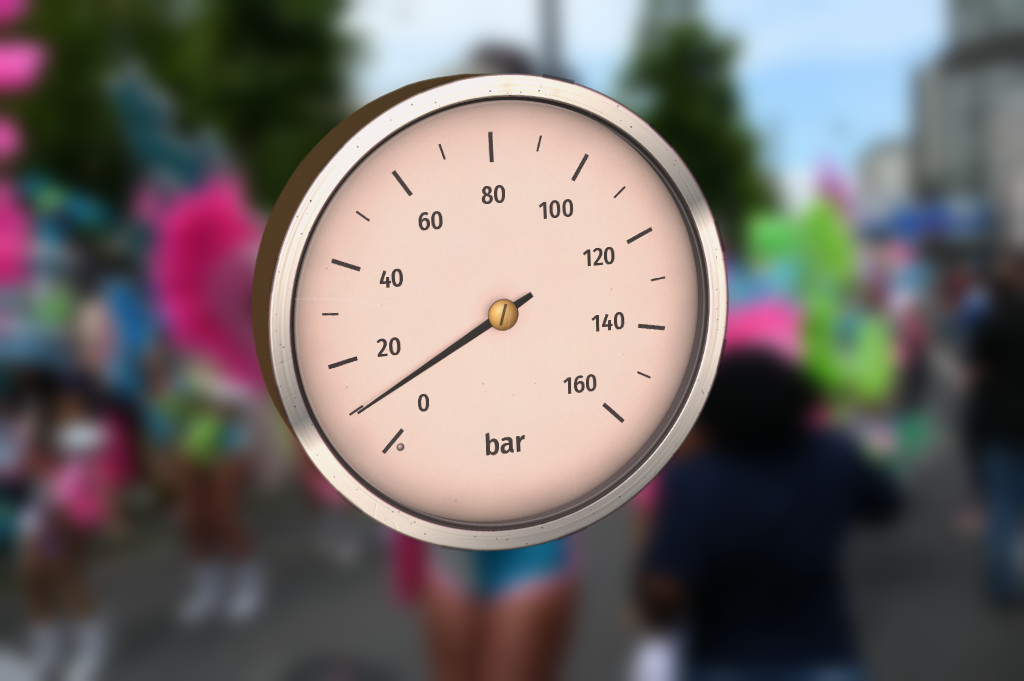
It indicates 10,bar
